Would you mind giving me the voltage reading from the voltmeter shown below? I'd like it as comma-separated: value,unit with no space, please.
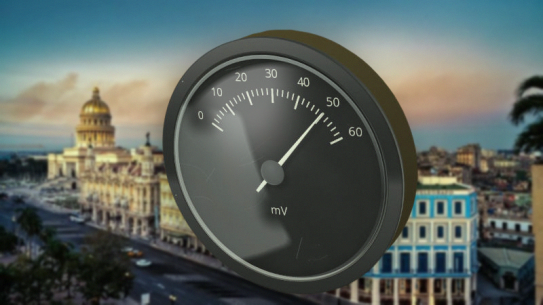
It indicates 50,mV
